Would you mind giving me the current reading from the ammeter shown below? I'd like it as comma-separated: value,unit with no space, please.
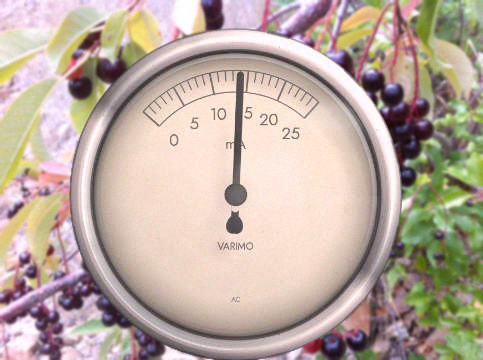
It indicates 14,mA
